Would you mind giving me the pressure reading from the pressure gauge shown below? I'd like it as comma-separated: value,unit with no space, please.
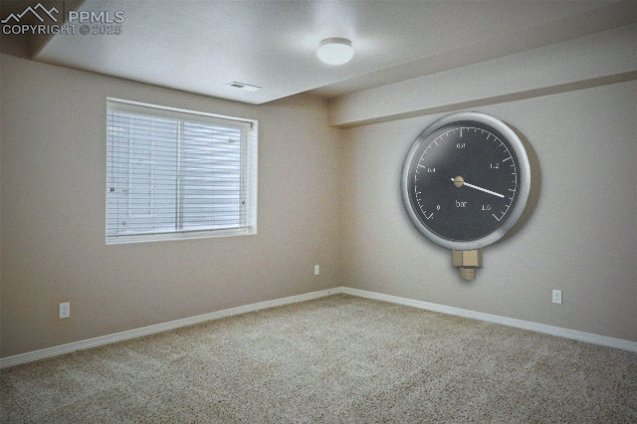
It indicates 1.45,bar
